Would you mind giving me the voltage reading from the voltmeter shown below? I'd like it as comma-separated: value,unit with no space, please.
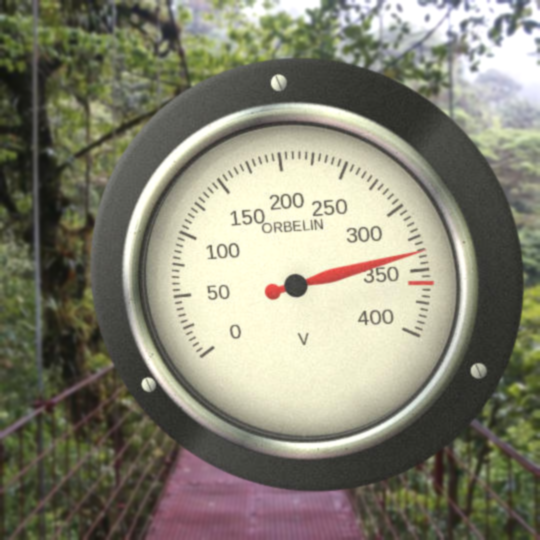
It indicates 335,V
